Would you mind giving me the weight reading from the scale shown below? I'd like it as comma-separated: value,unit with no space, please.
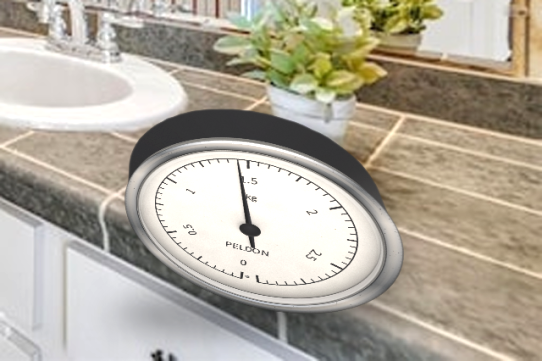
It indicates 1.45,kg
